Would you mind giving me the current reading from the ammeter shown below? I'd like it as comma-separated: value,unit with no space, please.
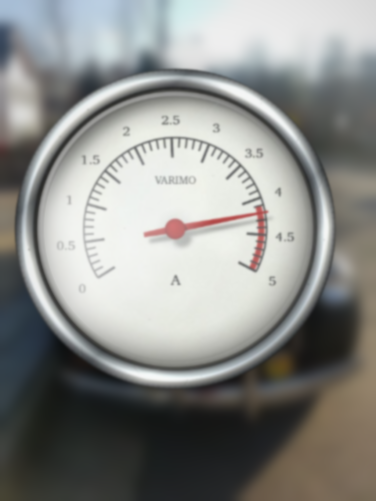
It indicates 4.2,A
